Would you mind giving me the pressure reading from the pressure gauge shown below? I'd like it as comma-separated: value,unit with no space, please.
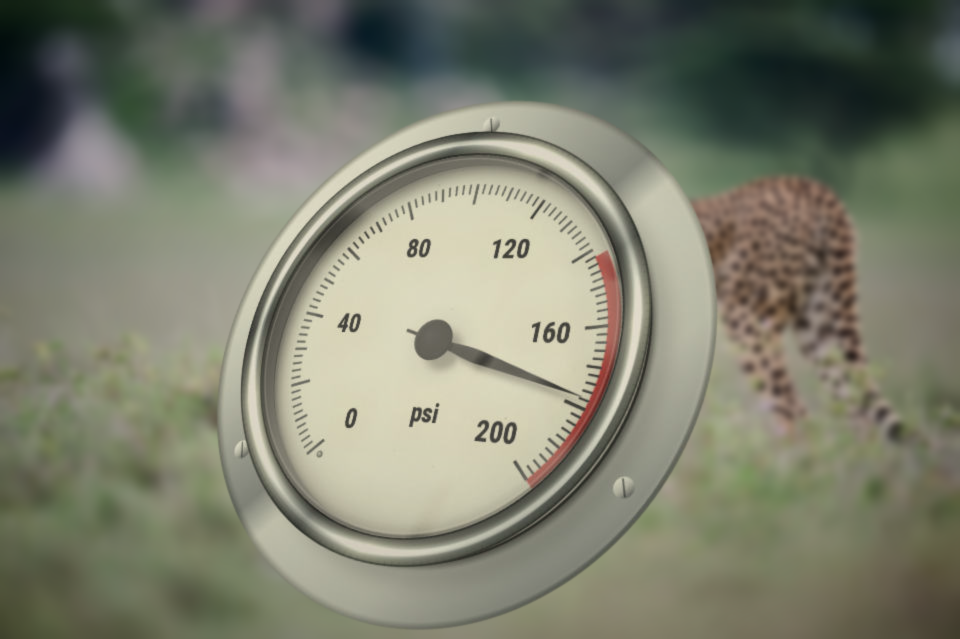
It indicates 178,psi
